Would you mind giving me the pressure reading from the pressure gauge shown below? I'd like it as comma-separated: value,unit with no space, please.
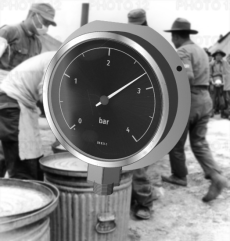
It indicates 2.75,bar
